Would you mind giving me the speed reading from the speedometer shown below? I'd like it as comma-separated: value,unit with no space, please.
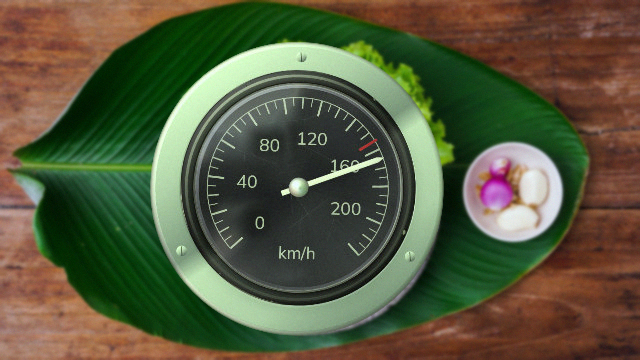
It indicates 165,km/h
